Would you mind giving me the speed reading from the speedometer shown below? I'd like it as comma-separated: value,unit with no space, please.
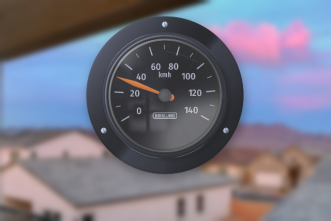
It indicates 30,km/h
